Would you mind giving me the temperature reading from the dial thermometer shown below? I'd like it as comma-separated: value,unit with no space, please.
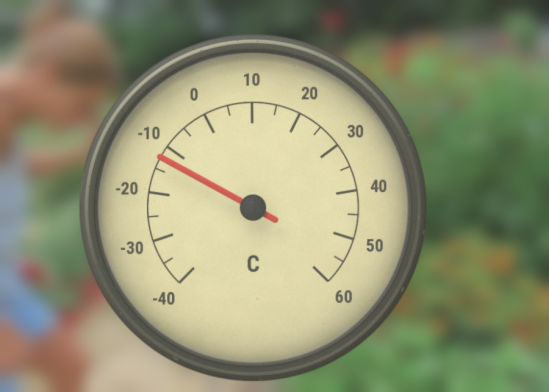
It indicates -12.5,°C
